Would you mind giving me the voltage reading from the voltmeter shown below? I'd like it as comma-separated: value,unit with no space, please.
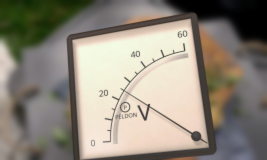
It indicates 25,V
